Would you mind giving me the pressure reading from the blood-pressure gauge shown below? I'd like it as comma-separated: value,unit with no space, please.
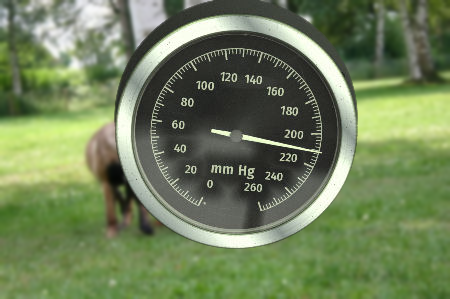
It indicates 210,mmHg
